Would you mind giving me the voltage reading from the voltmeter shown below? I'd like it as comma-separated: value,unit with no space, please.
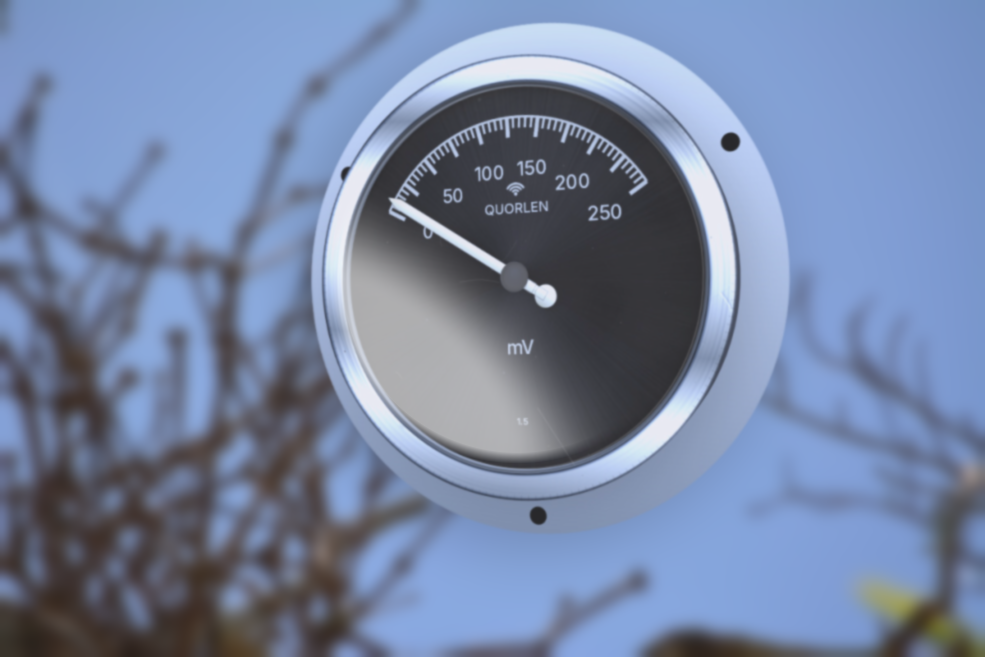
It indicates 10,mV
